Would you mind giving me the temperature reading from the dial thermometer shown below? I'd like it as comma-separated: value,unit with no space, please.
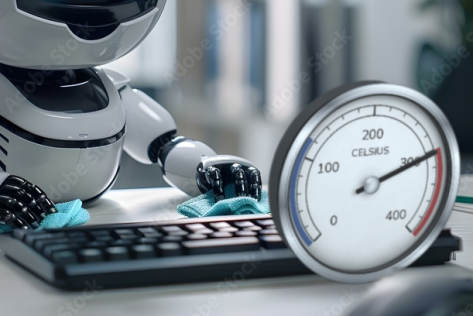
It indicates 300,°C
